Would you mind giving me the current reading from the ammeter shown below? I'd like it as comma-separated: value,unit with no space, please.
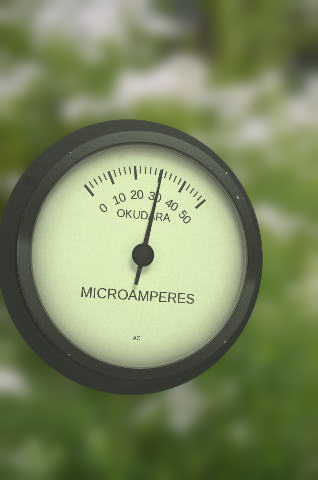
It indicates 30,µA
